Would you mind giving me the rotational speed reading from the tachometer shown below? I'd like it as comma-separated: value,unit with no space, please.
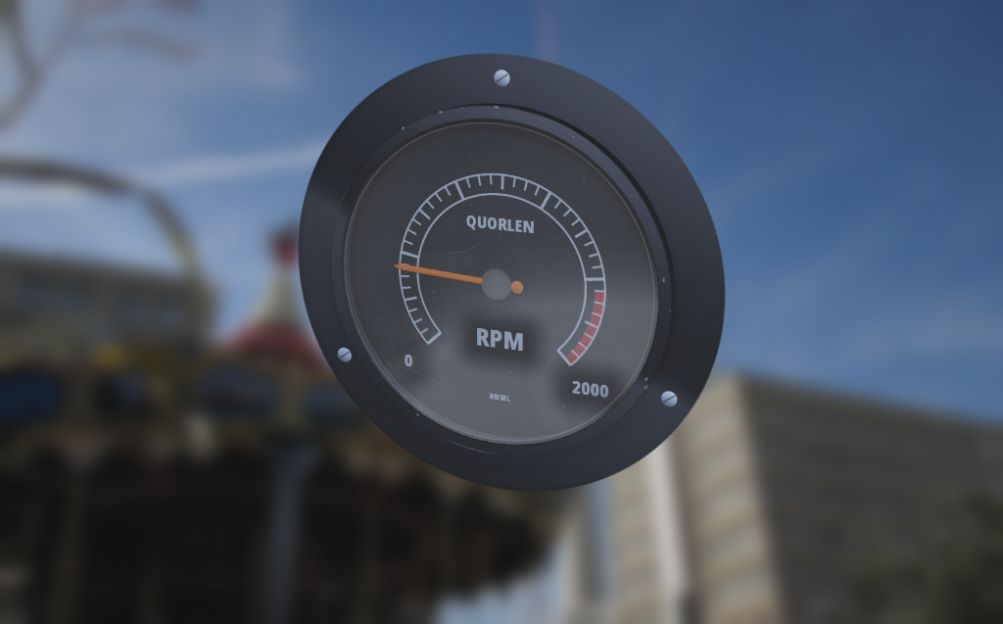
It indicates 350,rpm
